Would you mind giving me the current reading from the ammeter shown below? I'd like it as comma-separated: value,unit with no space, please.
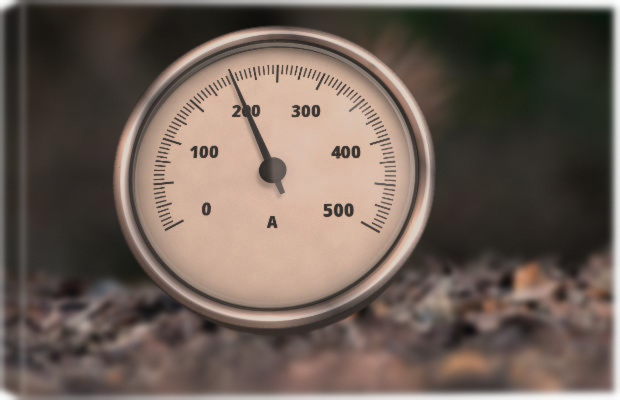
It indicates 200,A
